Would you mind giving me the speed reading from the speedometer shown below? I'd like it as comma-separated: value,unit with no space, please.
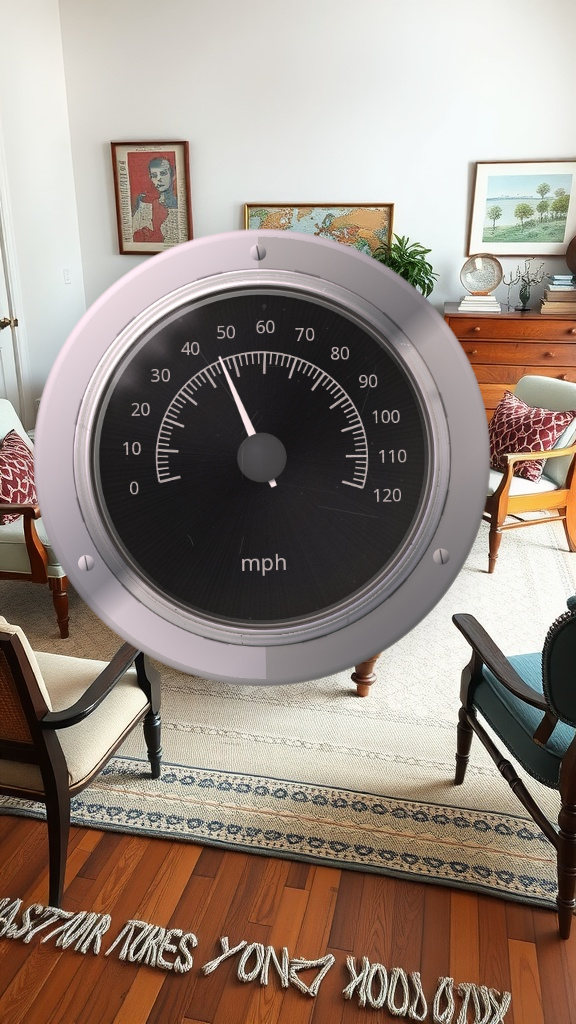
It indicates 46,mph
